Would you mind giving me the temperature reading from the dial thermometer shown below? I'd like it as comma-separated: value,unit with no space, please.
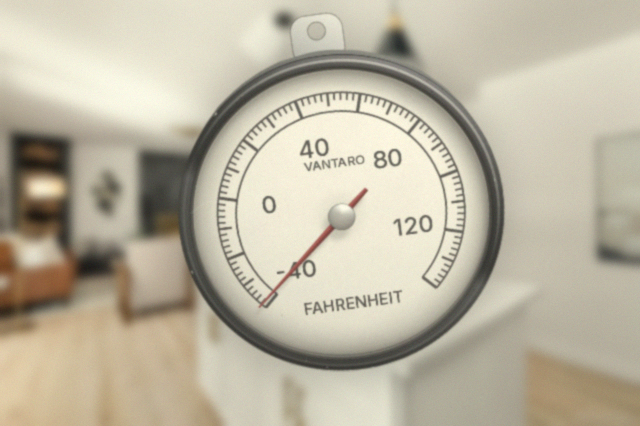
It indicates -38,°F
